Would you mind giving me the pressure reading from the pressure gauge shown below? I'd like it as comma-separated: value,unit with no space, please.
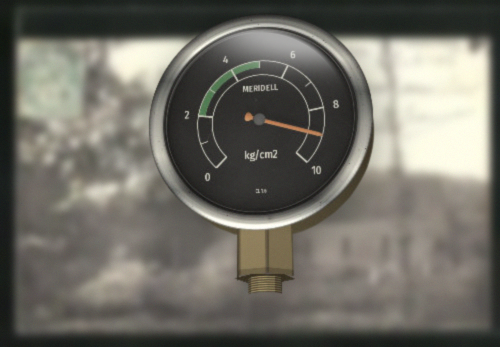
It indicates 9,kg/cm²
